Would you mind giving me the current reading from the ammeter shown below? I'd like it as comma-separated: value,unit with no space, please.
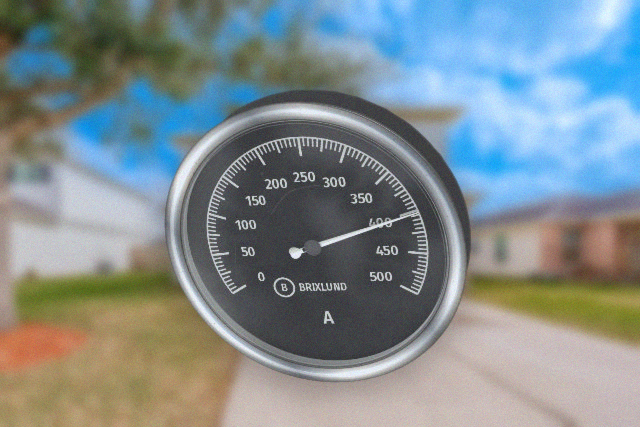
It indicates 400,A
